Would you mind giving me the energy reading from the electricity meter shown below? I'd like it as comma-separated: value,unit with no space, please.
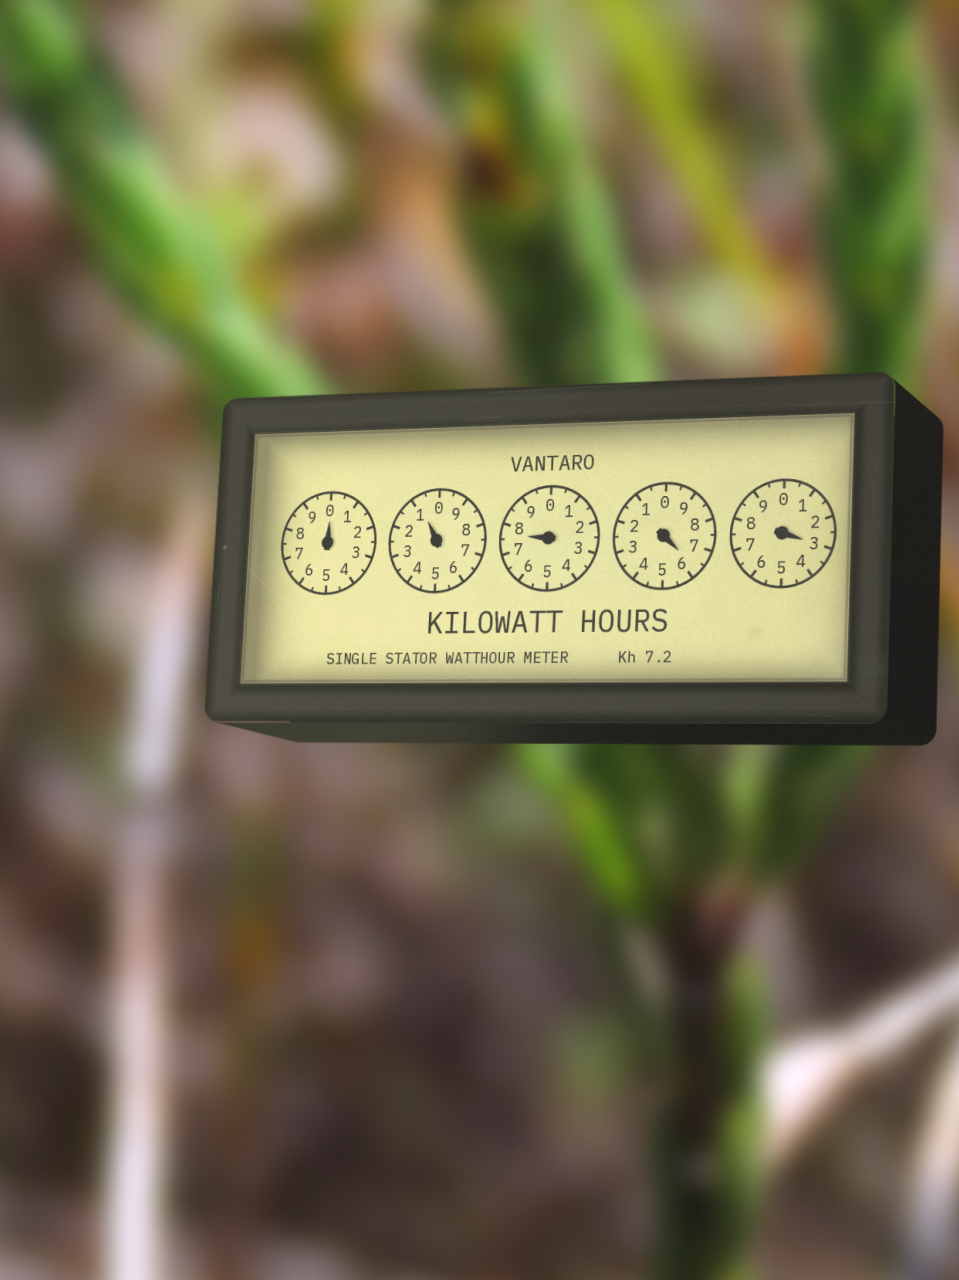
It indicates 763,kWh
